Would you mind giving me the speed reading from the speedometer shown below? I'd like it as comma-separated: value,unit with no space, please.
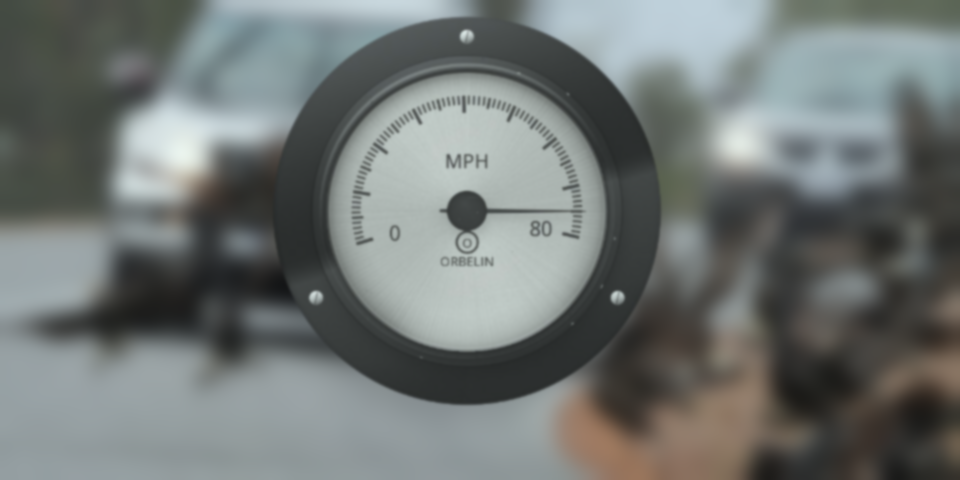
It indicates 75,mph
